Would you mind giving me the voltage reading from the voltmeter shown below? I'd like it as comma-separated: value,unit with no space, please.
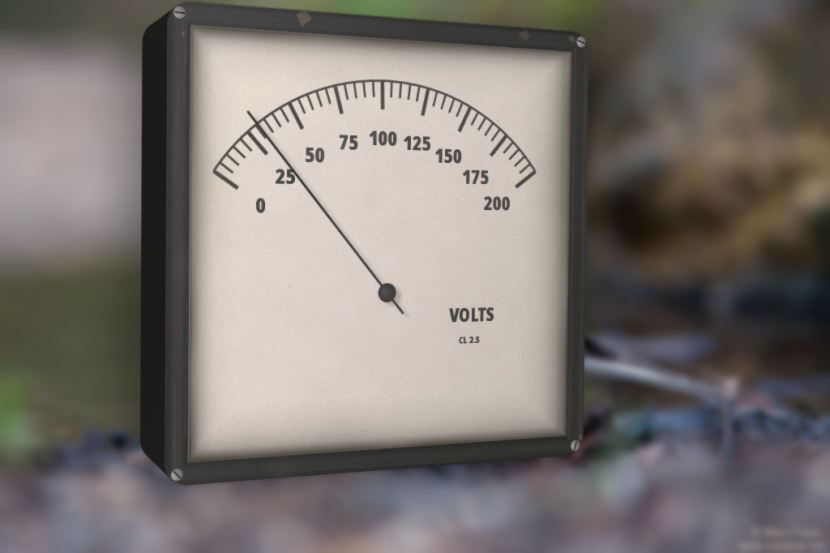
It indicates 30,V
